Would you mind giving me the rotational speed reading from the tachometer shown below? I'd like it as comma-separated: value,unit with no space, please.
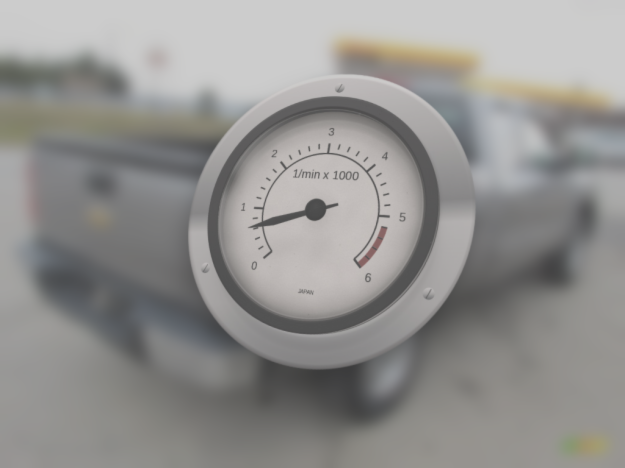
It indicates 600,rpm
